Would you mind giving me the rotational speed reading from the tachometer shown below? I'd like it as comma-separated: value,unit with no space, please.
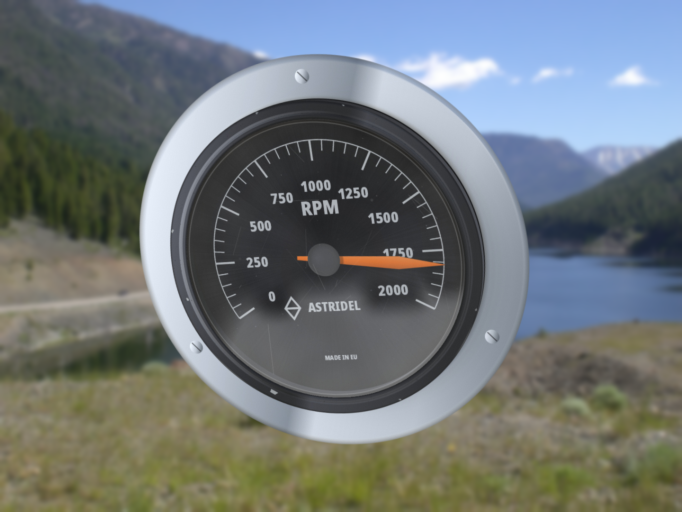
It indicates 1800,rpm
